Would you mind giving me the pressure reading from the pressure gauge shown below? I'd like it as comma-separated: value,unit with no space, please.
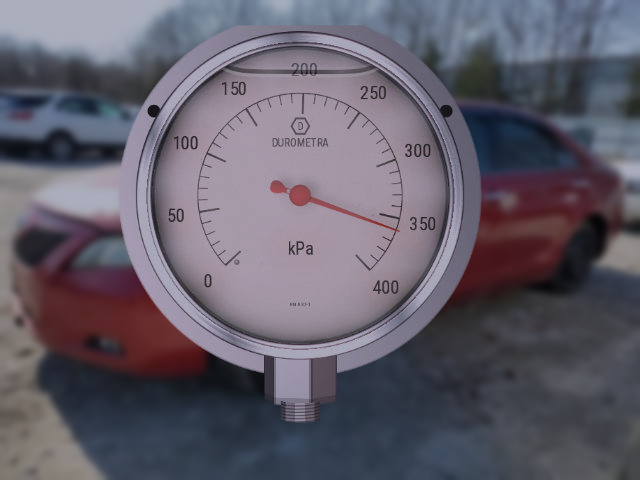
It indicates 360,kPa
